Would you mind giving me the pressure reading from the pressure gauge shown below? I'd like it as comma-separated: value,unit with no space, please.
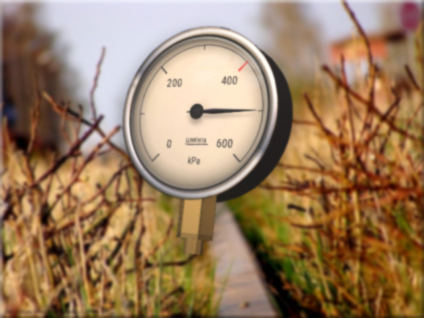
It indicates 500,kPa
